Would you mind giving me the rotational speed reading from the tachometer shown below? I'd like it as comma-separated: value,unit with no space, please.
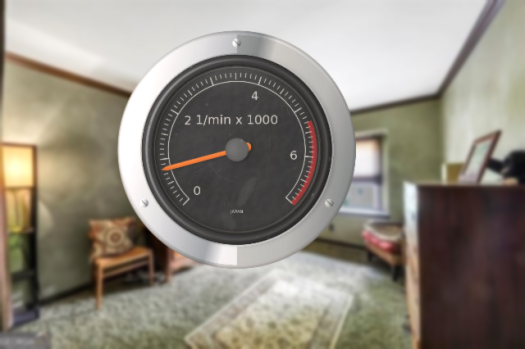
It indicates 800,rpm
